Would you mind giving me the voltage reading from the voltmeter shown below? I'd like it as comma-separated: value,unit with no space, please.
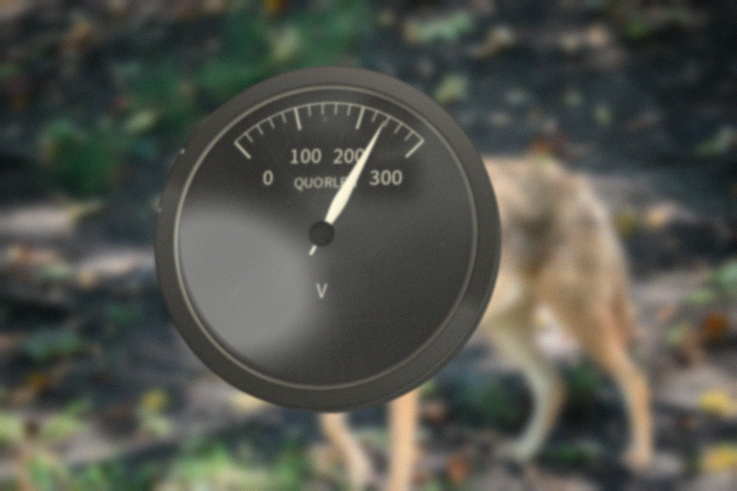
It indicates 240,V
